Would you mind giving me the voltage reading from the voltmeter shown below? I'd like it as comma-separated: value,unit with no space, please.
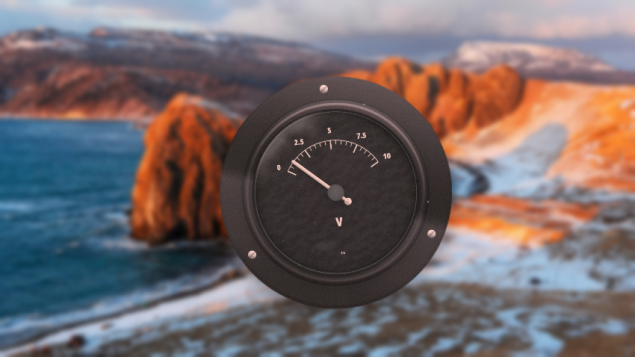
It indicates 1,V
